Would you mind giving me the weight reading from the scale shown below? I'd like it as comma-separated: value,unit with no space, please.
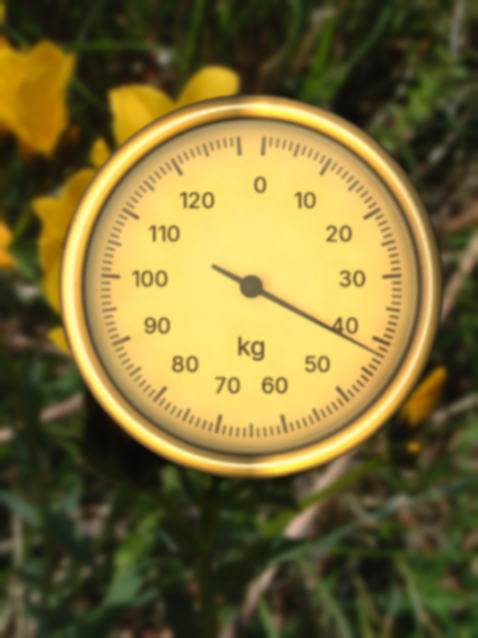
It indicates 42,kg
